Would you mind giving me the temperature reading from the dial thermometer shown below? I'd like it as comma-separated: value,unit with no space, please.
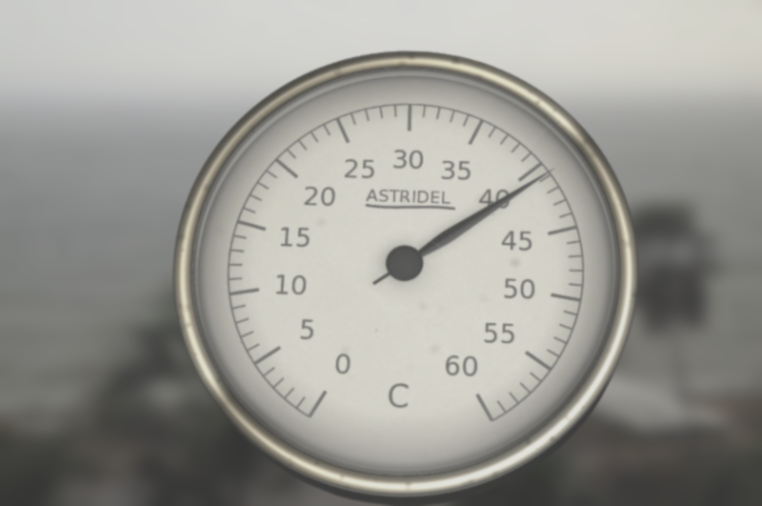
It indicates 41,°C
